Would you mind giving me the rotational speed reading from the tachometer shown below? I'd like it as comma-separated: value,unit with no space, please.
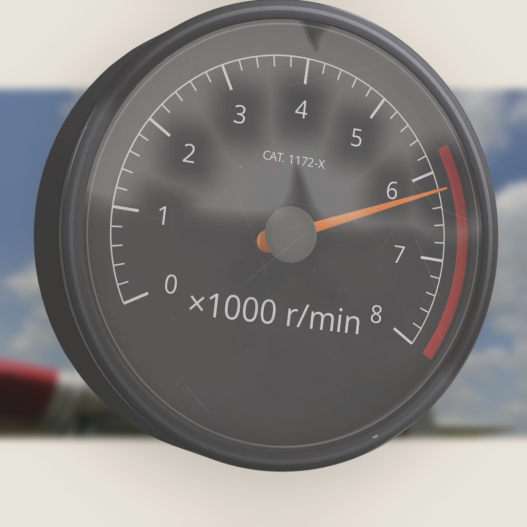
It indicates 6200,rpm
